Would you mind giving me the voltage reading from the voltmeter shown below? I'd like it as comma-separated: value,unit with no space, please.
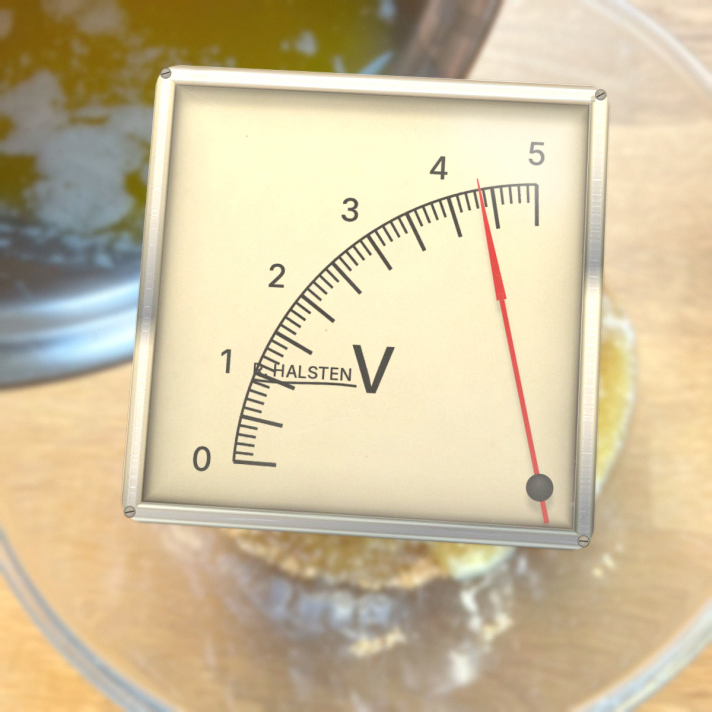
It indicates 4.35,V
